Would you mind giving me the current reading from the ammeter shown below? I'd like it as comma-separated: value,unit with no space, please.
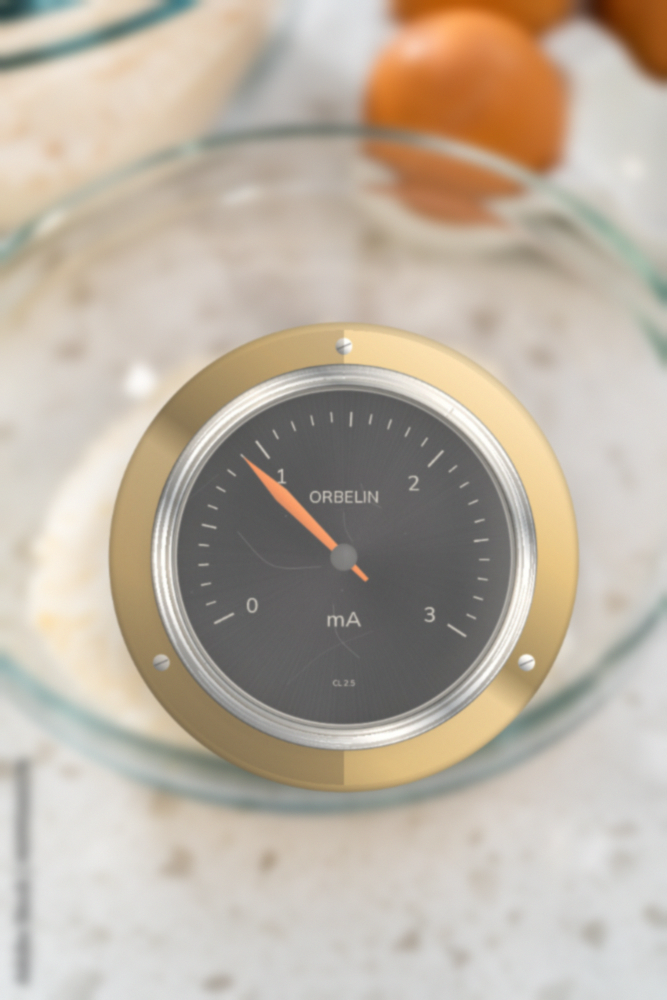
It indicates 0.9,mA
